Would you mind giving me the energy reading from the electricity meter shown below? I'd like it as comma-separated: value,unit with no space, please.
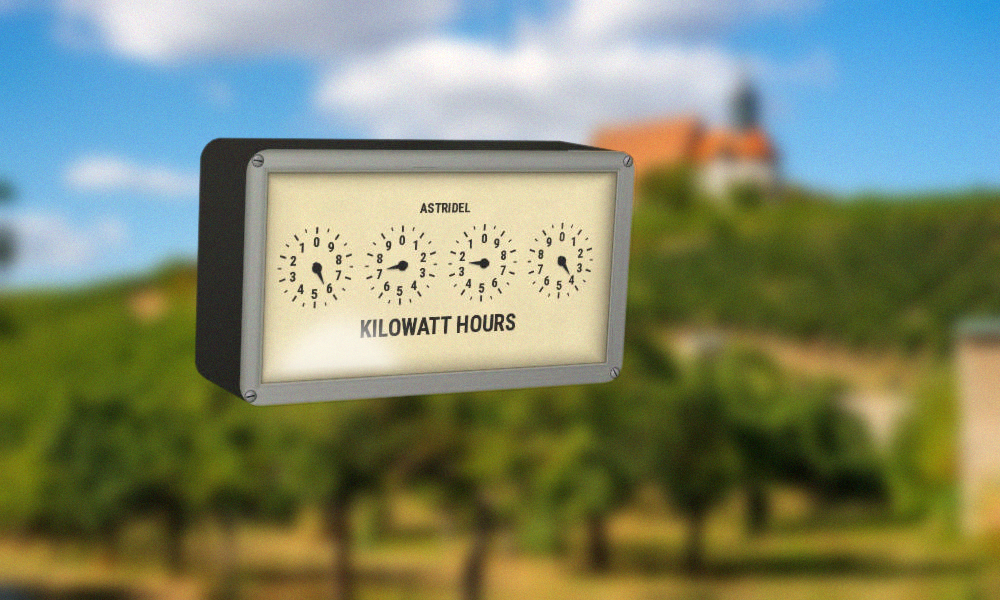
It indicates 5724,kWh
